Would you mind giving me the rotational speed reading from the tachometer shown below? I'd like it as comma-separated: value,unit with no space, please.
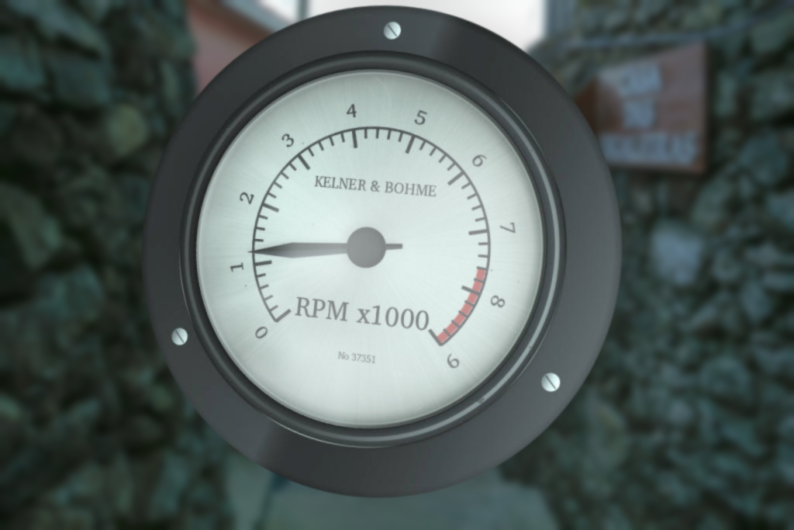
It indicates 1200,rpm
